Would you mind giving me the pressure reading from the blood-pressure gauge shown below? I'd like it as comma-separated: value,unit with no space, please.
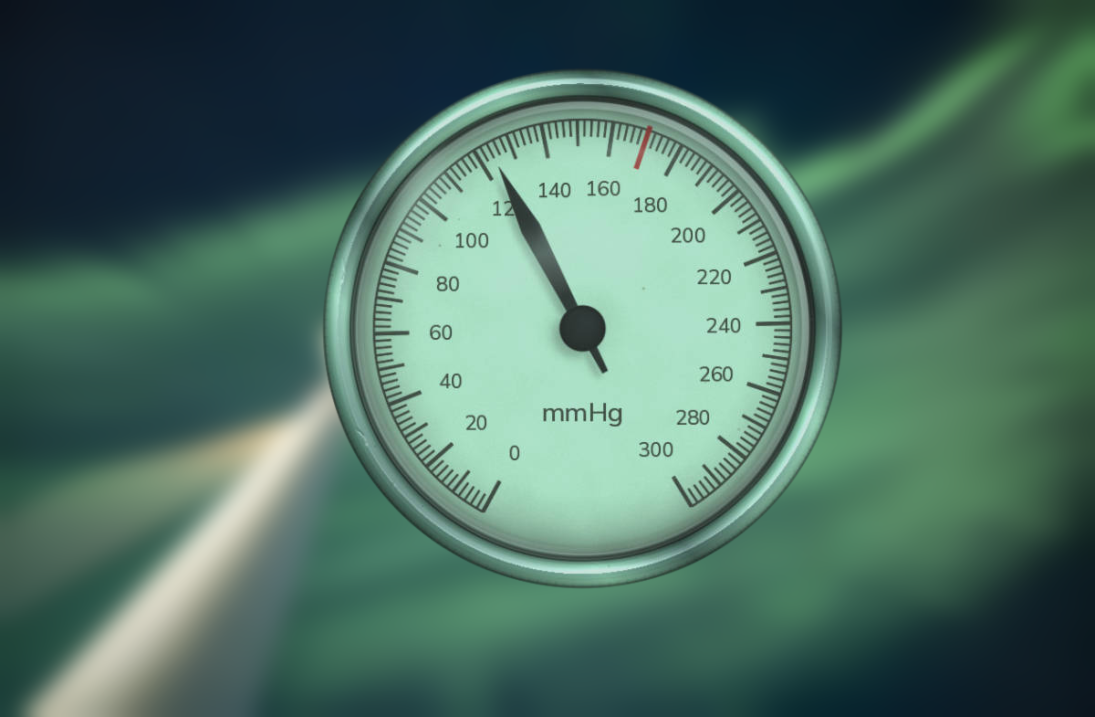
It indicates 124,mmHg
